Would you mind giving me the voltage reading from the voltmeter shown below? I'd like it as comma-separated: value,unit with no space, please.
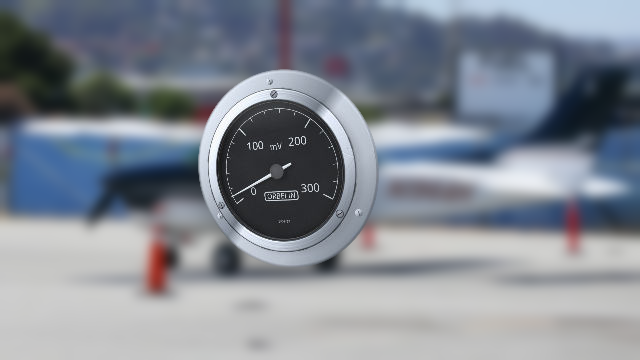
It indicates 10,mV
